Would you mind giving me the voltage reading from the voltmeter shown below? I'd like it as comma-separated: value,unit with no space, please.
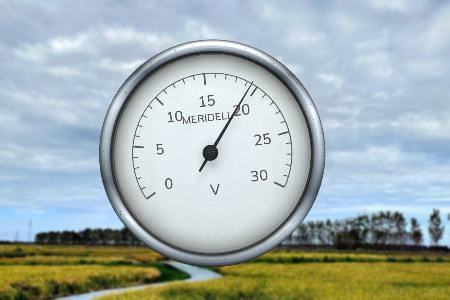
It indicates 19.5,V
